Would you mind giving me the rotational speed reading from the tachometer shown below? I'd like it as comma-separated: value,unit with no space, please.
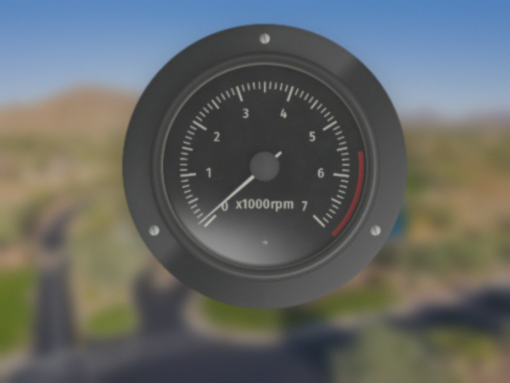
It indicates 100,rpm
